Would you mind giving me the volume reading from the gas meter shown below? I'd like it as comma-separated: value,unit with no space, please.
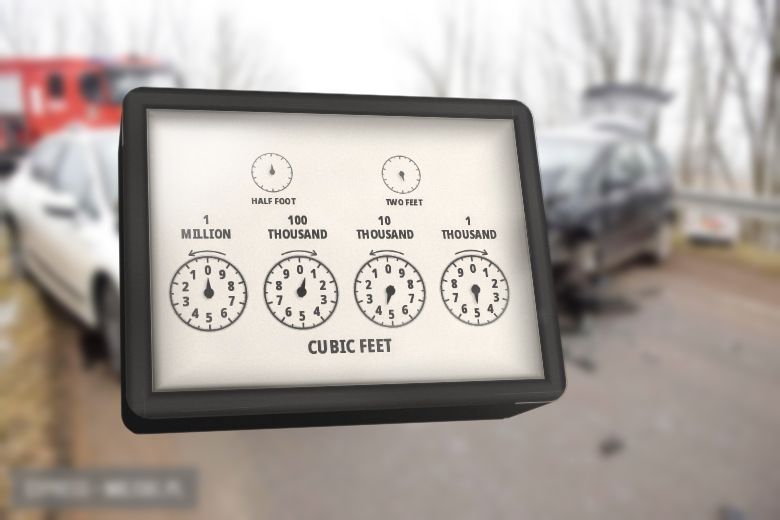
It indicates 4500,ft³
